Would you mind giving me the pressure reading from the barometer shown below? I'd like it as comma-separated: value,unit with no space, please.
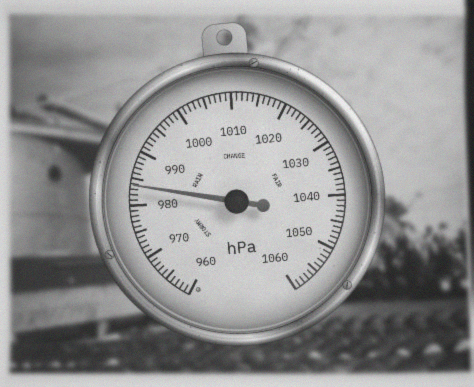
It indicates 984,hPa
